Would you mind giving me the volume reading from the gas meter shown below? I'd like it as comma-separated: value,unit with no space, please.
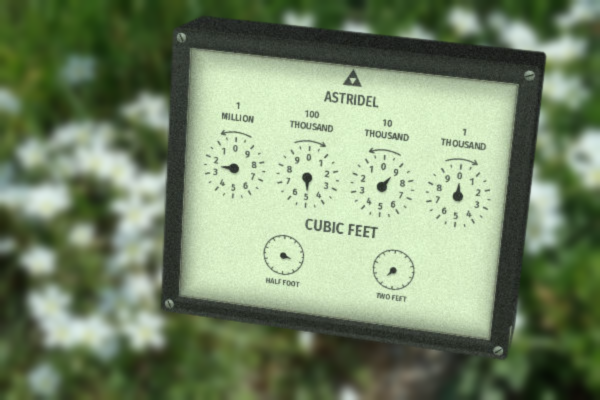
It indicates 249000,ft³
